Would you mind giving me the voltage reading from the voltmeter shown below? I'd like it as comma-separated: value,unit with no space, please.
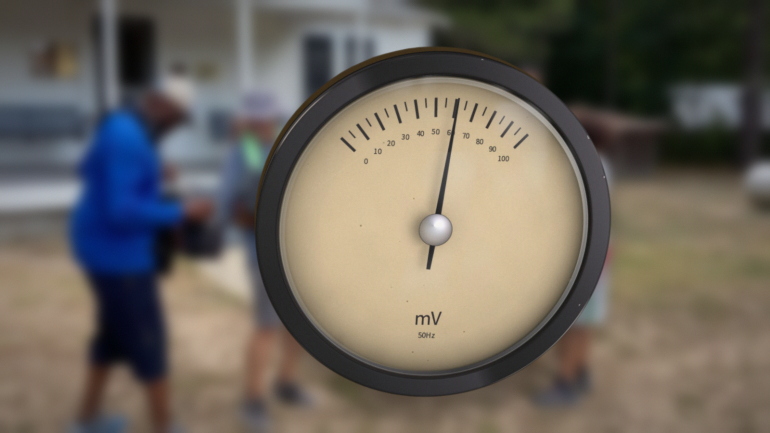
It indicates 60,mV
